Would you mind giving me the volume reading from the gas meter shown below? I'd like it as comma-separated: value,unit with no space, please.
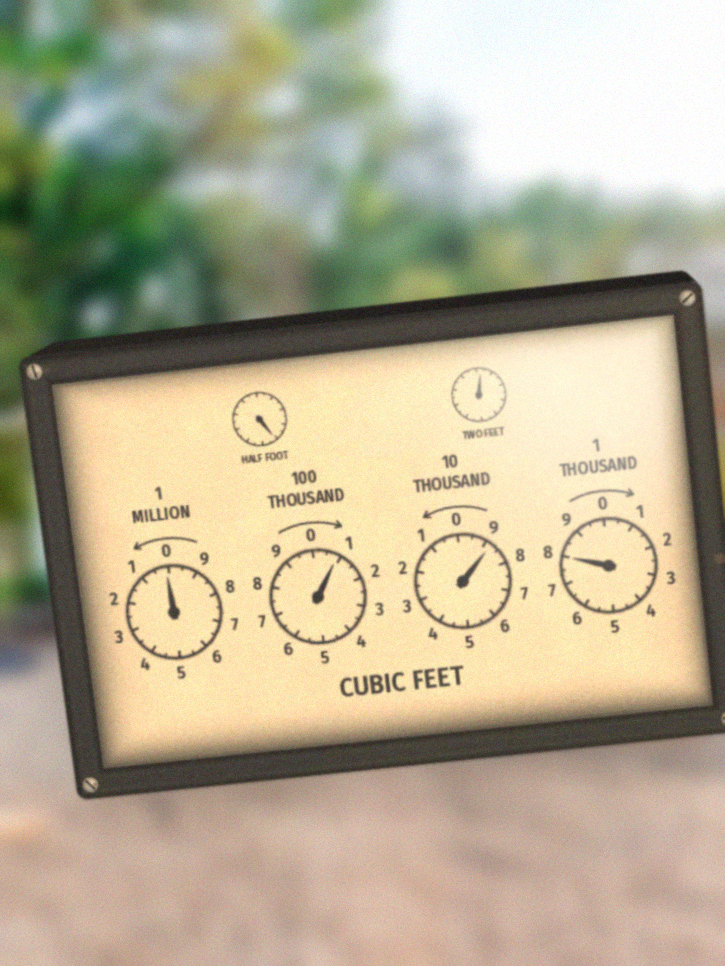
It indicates 8800,ft³
